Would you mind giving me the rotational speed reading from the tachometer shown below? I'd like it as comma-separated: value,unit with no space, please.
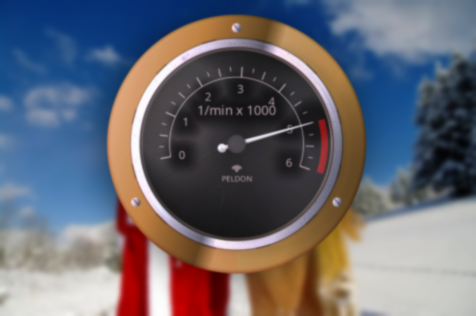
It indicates 5000,rpm
